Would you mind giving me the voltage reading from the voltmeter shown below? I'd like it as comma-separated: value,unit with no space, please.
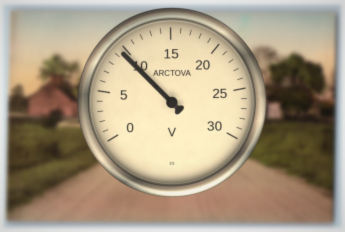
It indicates 9.5,V
